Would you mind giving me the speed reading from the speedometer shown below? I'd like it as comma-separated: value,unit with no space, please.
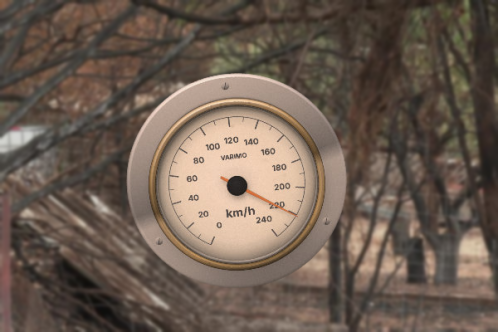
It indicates 220,km/h
